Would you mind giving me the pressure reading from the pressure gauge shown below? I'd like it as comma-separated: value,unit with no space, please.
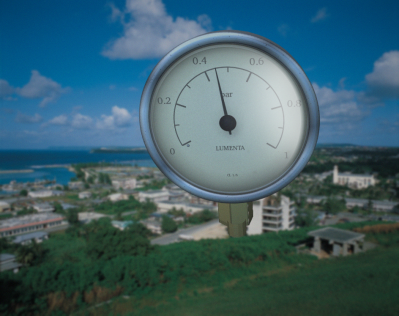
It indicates 0.45,bar
